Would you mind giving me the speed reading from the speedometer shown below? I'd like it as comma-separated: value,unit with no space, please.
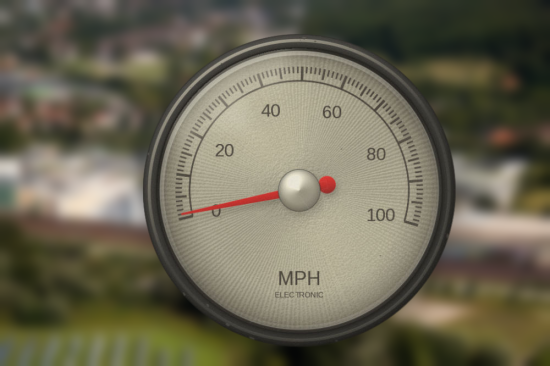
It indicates 1,mph
